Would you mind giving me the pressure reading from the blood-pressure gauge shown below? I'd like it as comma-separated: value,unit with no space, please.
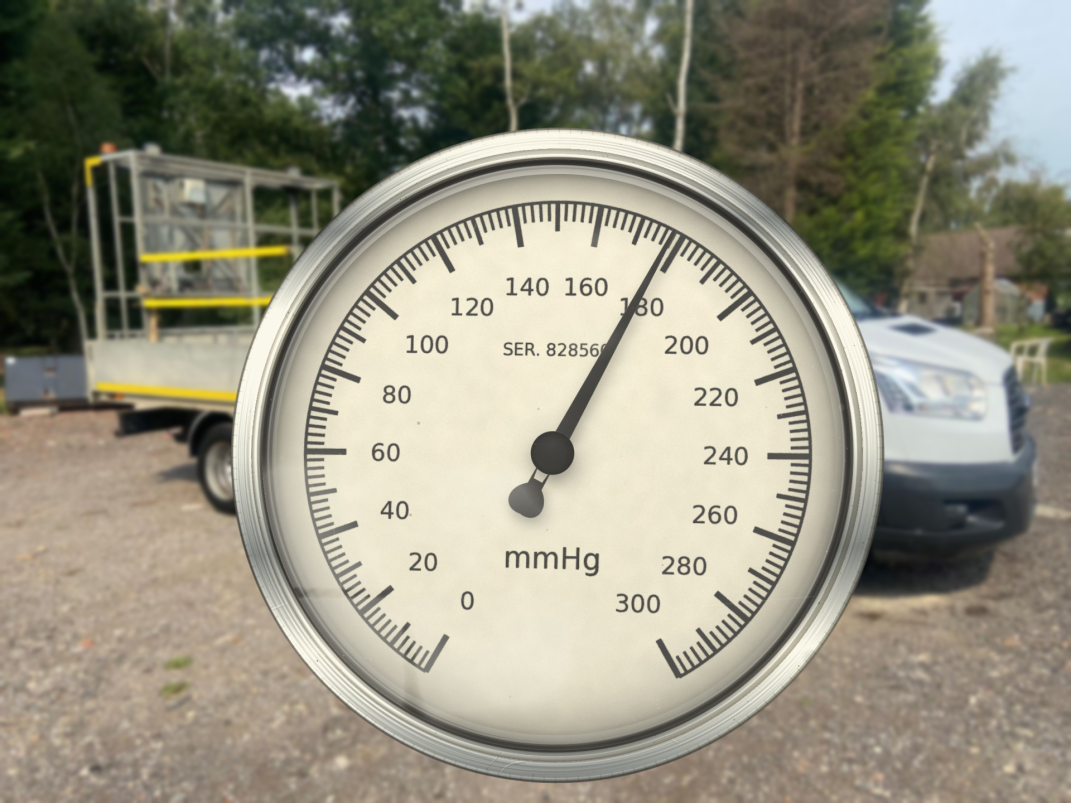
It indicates 178,mmHg
